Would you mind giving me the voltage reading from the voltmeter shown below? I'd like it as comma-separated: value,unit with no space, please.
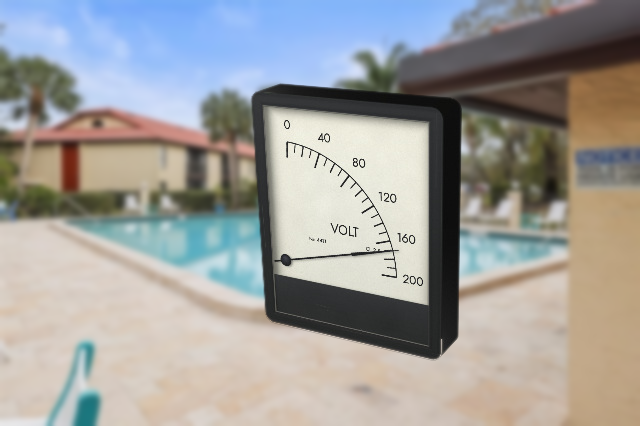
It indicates 170,V
